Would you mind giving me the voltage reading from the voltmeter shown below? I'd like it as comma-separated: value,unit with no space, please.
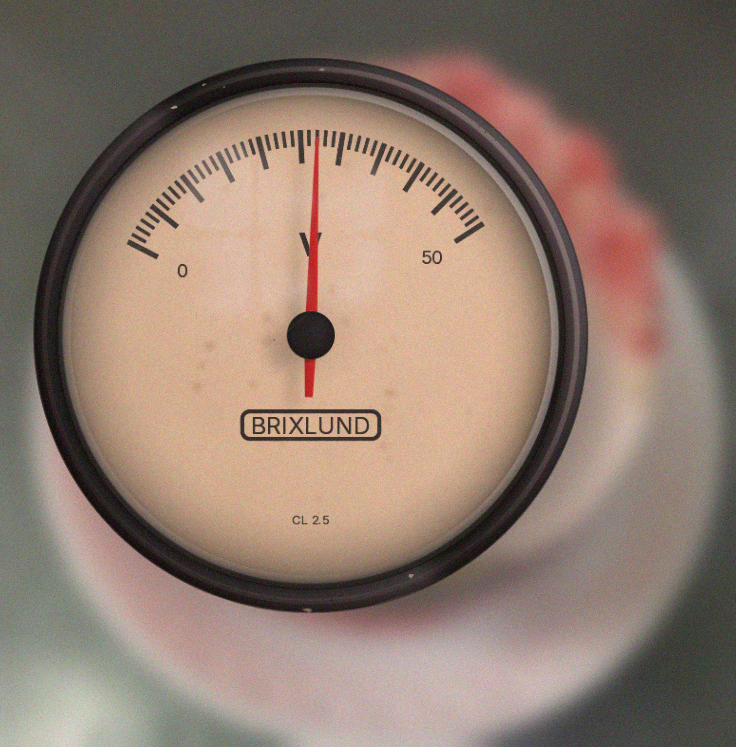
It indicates 27,V
